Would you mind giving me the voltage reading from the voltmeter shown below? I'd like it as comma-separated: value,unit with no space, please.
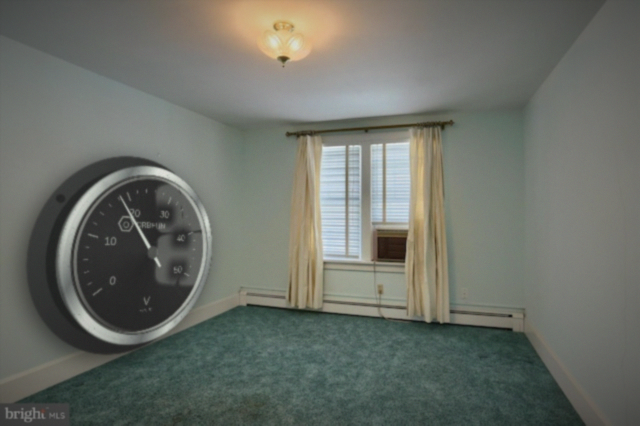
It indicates 18,V
